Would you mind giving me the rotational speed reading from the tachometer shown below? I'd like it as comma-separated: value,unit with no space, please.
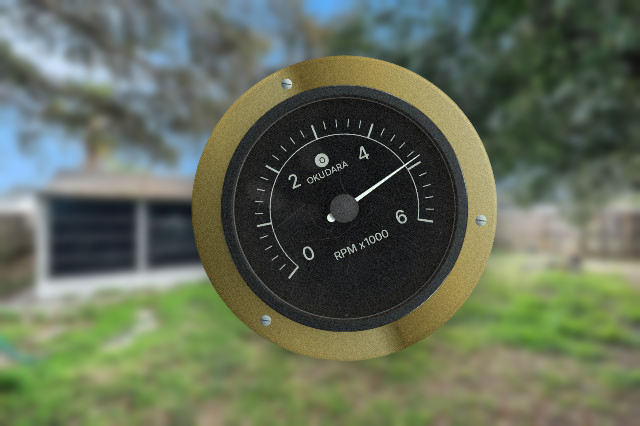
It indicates 4900,rpm
